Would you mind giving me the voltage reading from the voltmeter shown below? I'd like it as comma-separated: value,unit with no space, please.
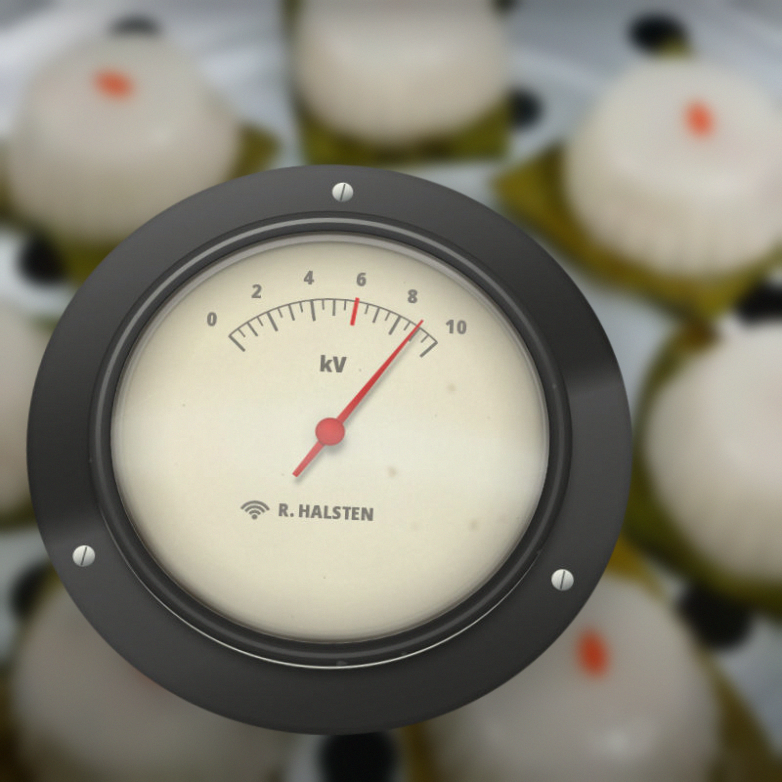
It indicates 9,kV
